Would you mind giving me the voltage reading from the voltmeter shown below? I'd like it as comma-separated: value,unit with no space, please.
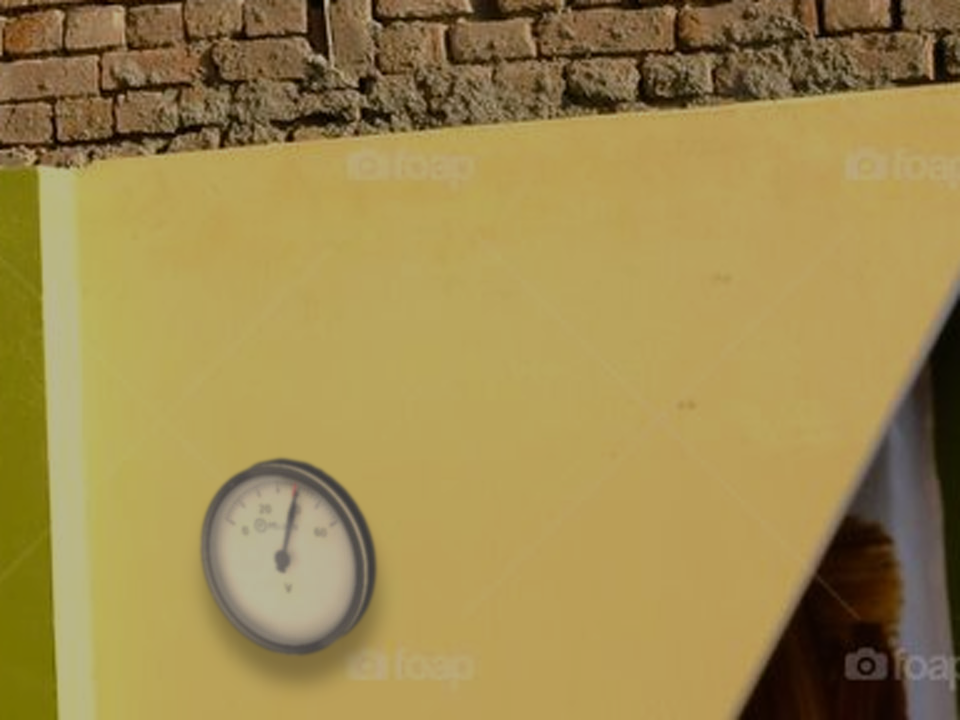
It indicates 40,V
